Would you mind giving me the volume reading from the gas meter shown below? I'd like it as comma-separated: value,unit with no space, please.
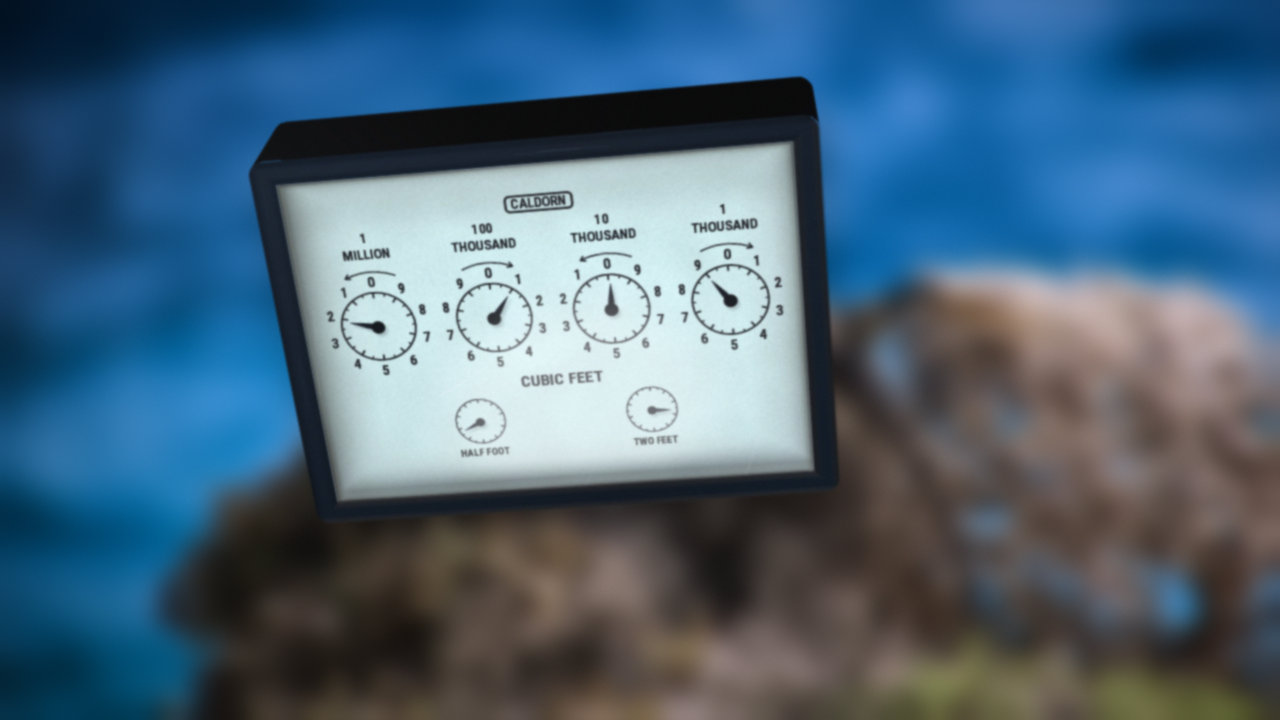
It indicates 209900,ft³
